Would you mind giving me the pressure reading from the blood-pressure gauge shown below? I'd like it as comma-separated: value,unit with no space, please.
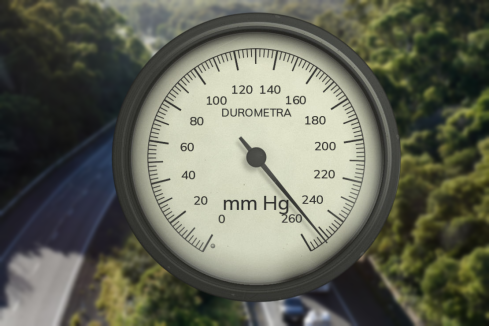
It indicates 252,mmHg
